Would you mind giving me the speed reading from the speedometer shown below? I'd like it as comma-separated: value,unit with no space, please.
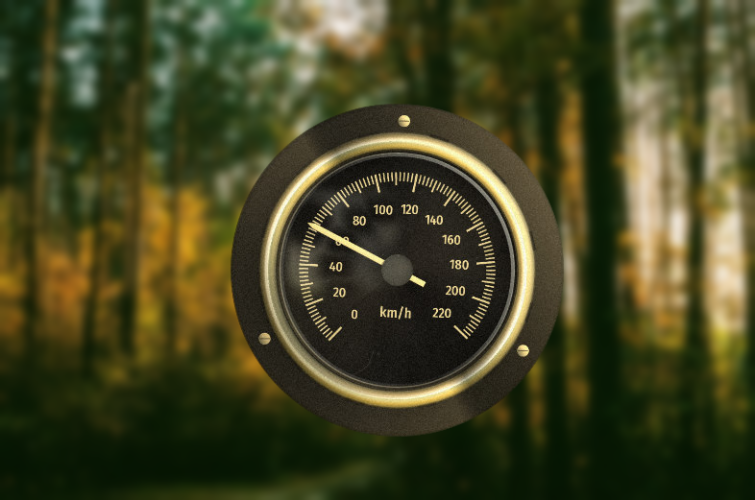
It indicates 60,km/h
